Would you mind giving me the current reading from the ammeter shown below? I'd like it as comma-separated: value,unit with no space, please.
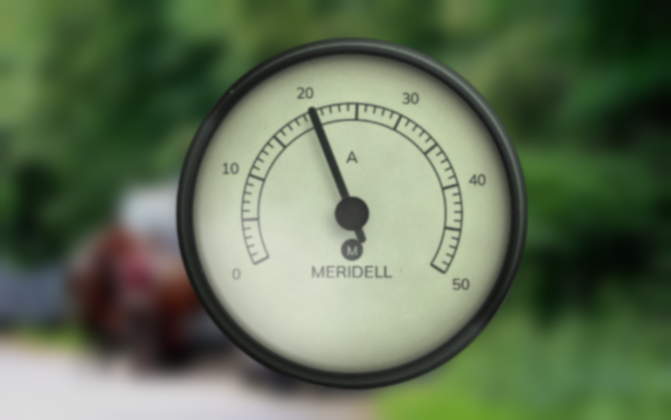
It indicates 20,A
